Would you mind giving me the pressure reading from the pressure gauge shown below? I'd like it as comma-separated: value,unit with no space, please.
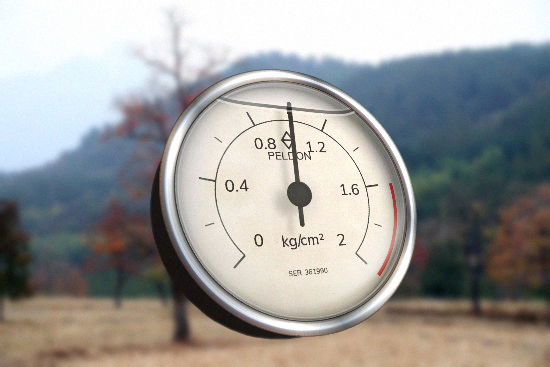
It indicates 1,kg/cm²
